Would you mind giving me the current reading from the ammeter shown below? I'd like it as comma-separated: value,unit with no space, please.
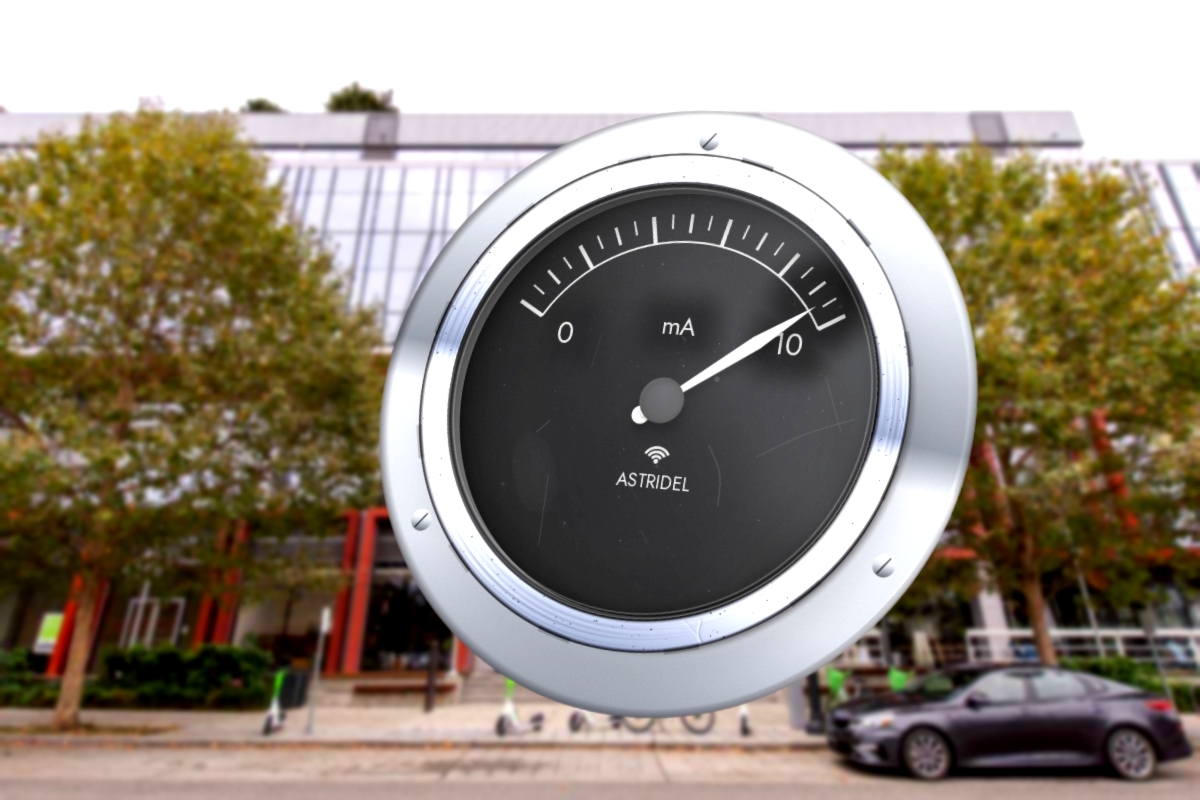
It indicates 9.5,mA
